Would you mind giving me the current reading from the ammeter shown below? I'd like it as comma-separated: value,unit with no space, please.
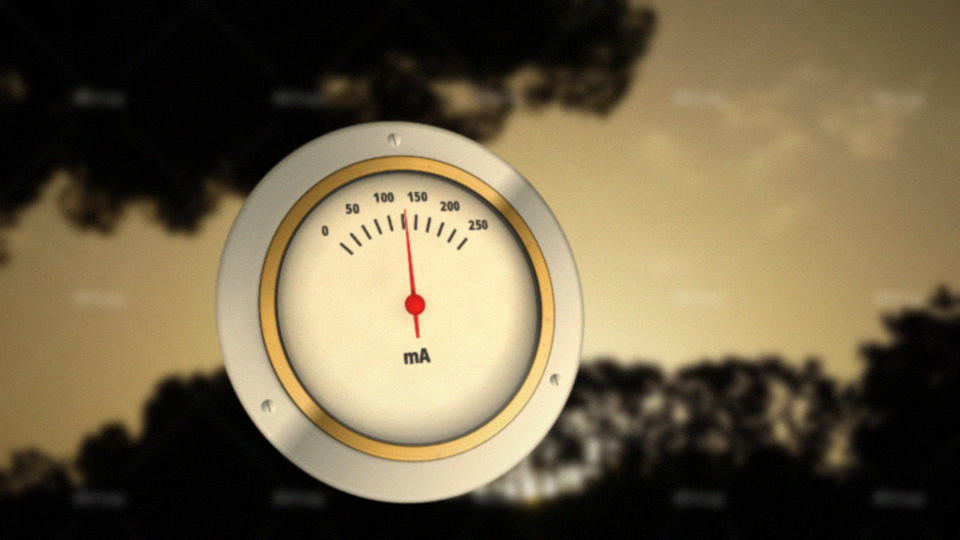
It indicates 125,mA
